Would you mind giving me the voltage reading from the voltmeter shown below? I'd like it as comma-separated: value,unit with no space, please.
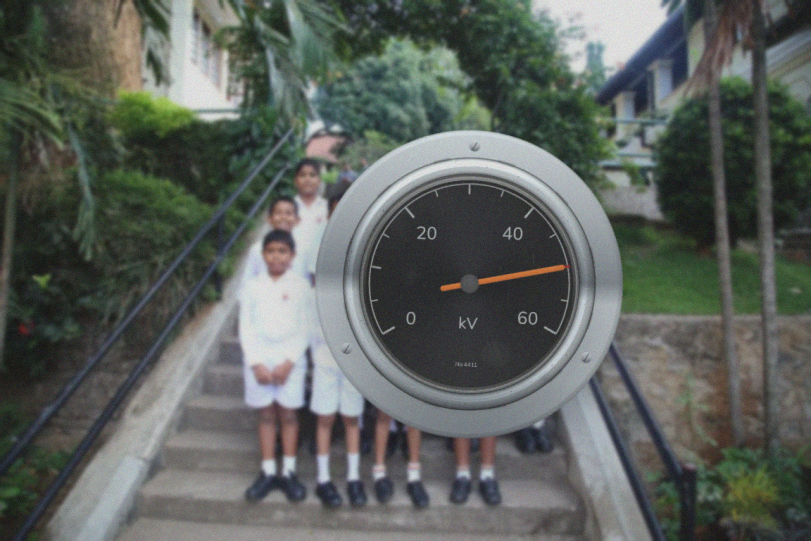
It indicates 50,kV
